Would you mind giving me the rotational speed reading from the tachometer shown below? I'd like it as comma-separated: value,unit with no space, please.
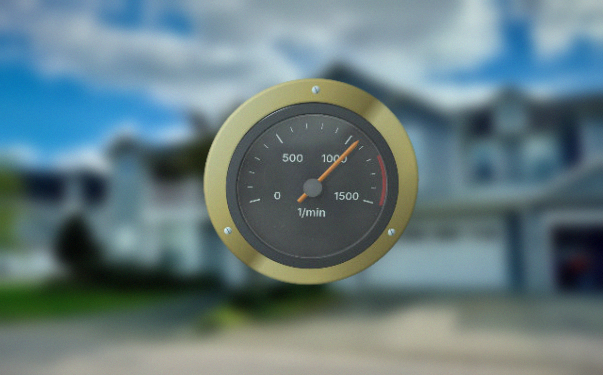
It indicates 1050,rpm
